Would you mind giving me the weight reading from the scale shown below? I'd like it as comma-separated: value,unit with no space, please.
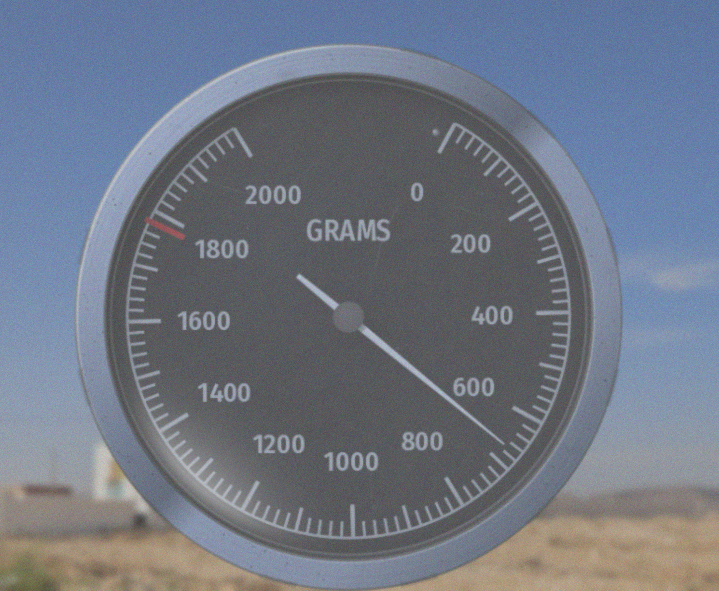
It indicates 670,g
